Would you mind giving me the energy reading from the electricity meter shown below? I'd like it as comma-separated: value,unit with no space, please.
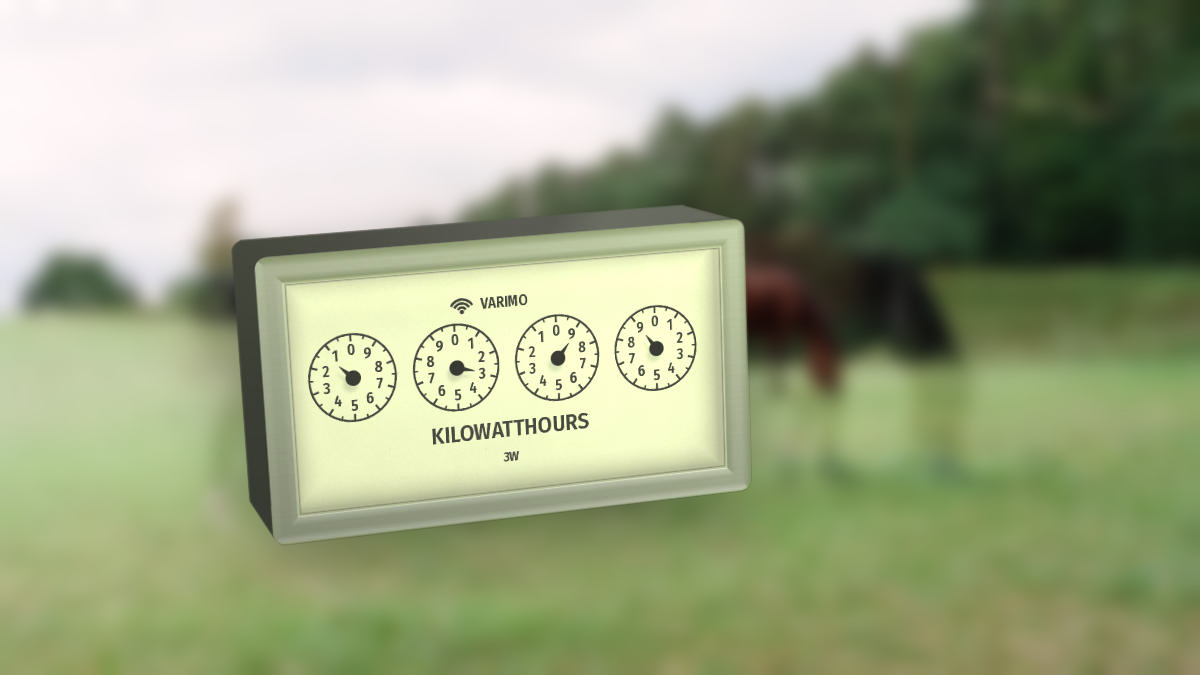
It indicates 1289,kWh
